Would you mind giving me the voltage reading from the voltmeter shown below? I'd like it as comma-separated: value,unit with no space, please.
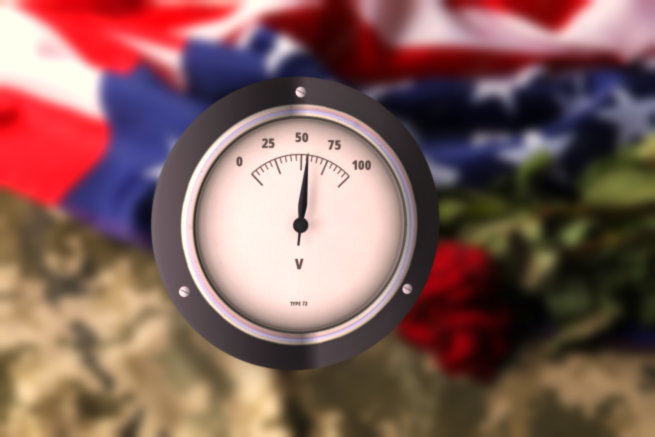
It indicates 55,V
